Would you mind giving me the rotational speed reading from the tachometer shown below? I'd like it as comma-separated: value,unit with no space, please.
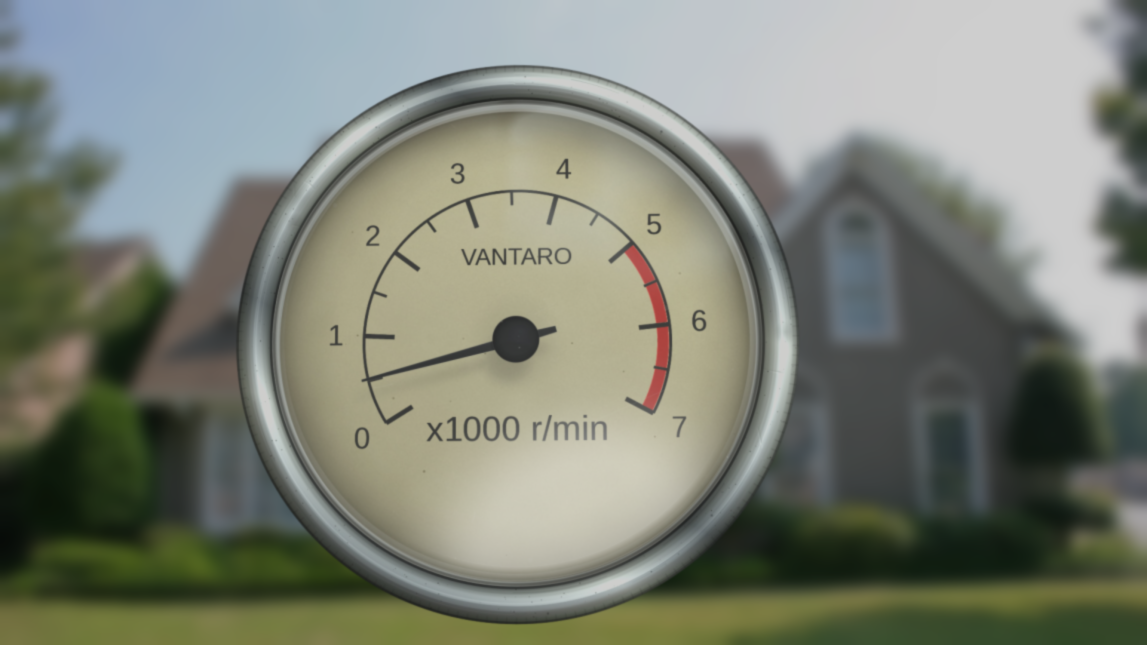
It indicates 500,rpm
